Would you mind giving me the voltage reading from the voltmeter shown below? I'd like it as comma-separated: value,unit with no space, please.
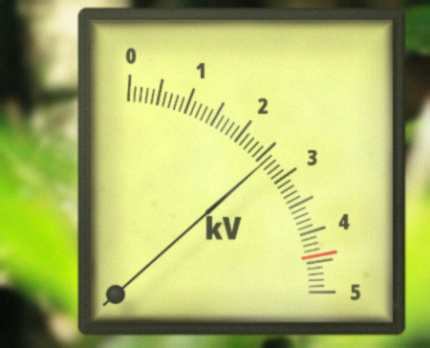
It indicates 2.6,kV
